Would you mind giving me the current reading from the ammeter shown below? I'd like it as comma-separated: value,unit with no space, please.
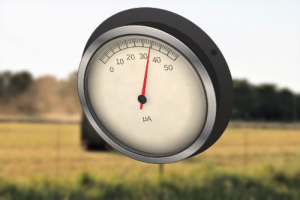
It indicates 35,µA
